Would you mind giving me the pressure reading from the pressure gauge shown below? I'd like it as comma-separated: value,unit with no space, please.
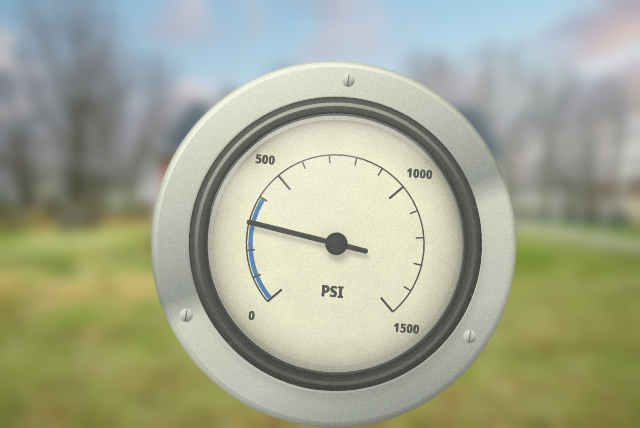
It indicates 300,psi
